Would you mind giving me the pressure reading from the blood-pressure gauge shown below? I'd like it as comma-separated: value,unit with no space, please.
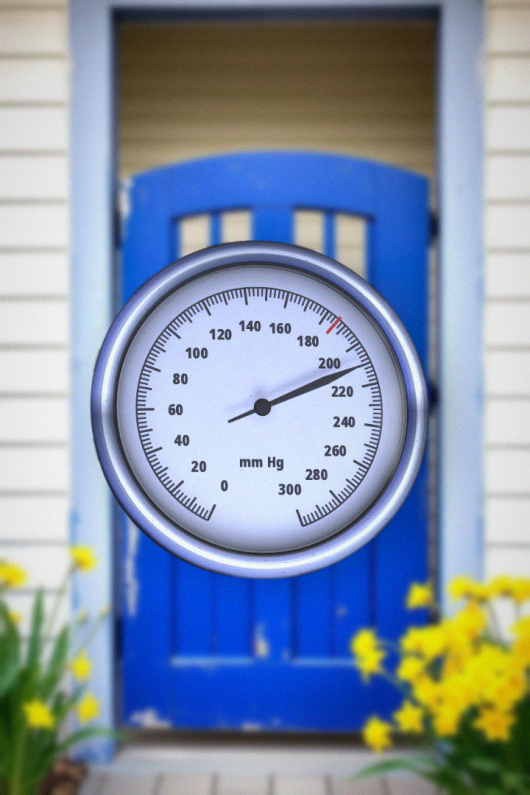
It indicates 210,mmHg
